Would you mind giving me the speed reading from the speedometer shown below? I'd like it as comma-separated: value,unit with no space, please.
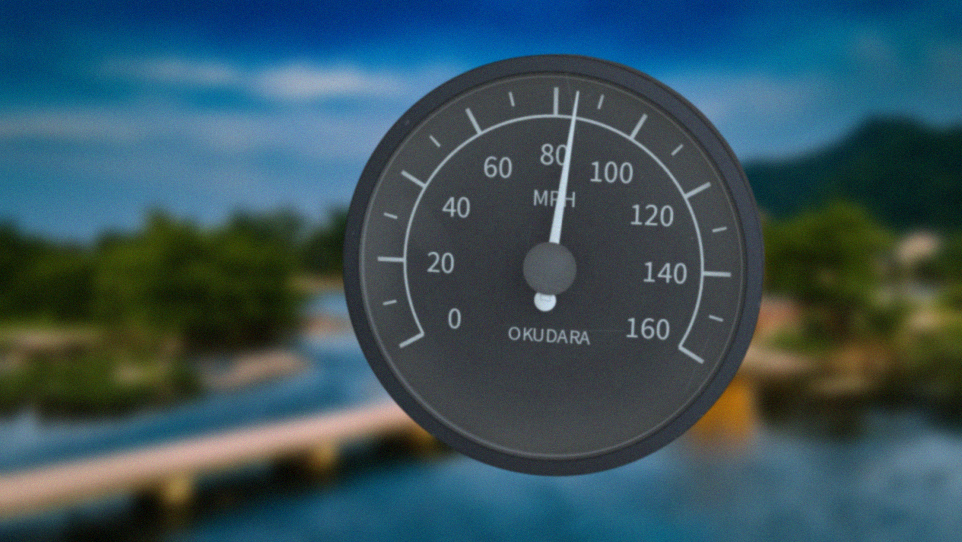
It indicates 85,mph
